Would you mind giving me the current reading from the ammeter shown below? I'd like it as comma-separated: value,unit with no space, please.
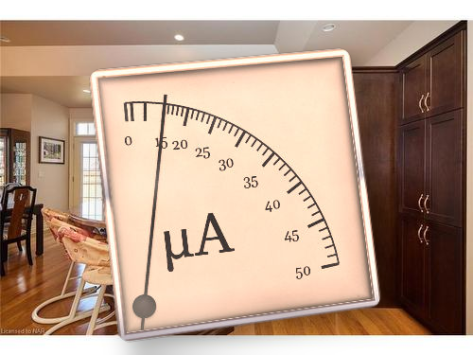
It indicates 15,µA
